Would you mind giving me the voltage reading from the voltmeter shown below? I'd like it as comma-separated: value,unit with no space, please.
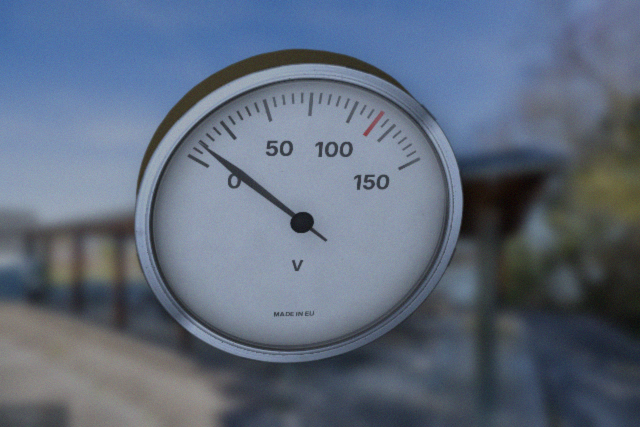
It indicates 10,V
